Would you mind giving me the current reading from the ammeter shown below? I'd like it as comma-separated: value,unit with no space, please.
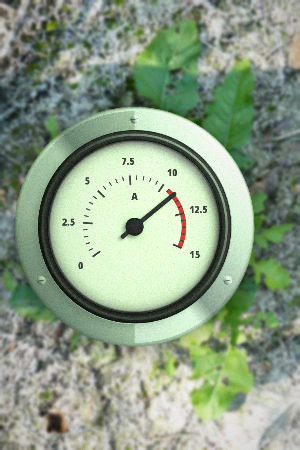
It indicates 11,A
